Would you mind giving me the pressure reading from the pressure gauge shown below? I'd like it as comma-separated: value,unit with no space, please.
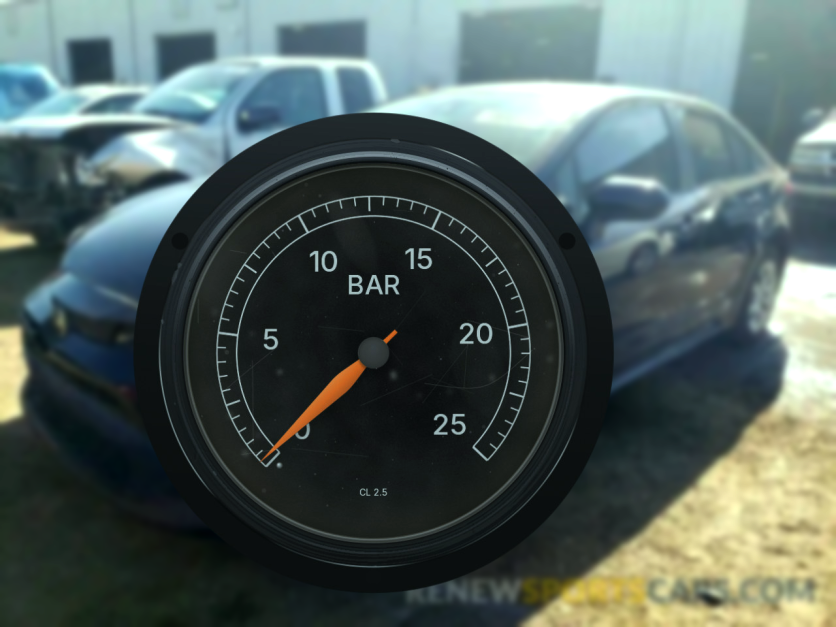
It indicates 0.25,bar
